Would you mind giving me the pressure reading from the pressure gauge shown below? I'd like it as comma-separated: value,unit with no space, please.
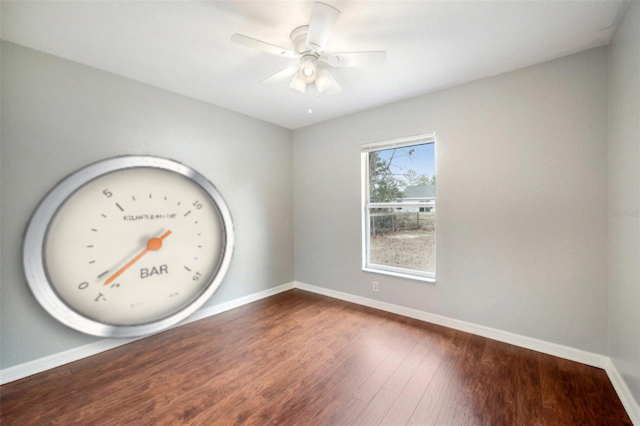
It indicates -0.5,bar
